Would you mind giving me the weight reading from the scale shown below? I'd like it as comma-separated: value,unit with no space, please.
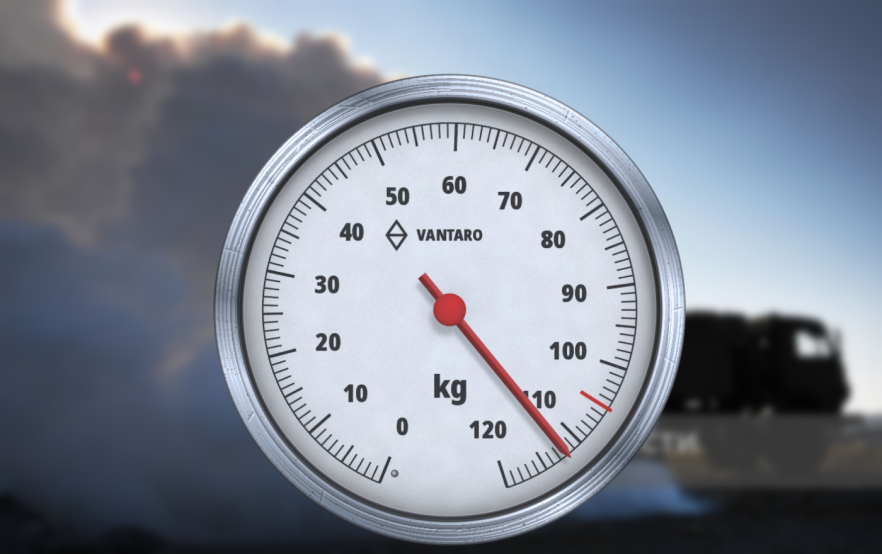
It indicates 112,kg
